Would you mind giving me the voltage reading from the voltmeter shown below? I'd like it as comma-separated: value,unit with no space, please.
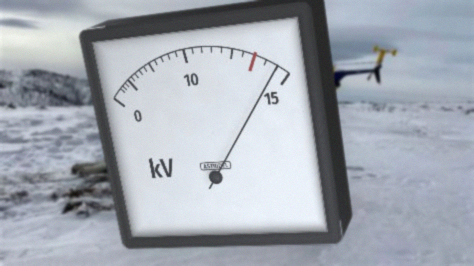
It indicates 14.5,kV
